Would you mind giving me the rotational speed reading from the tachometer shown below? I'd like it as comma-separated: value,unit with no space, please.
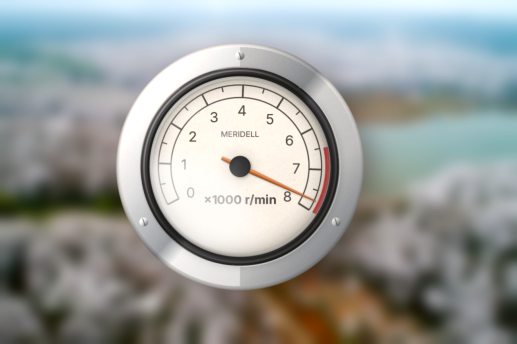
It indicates 7750,rpm
